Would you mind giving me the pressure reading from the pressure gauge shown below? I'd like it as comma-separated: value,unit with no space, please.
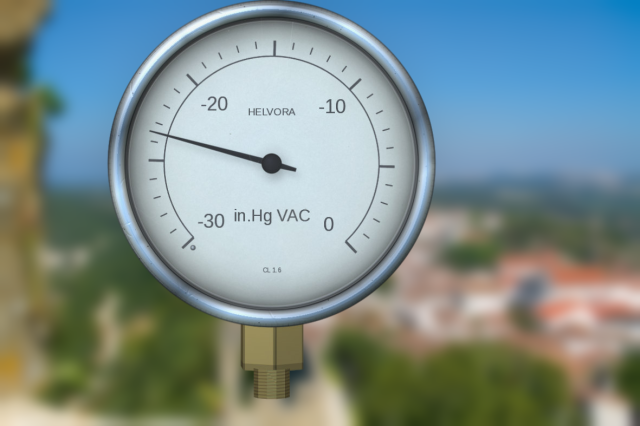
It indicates -23.5,inHg
